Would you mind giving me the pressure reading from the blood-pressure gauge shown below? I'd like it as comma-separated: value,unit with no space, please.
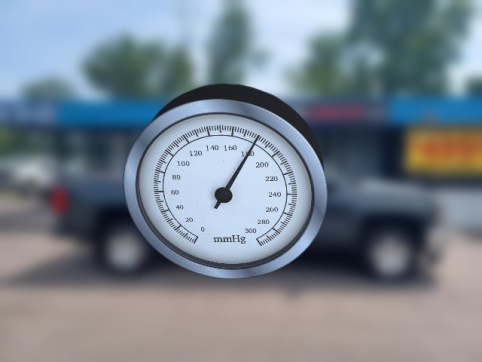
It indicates 180,mmHg
